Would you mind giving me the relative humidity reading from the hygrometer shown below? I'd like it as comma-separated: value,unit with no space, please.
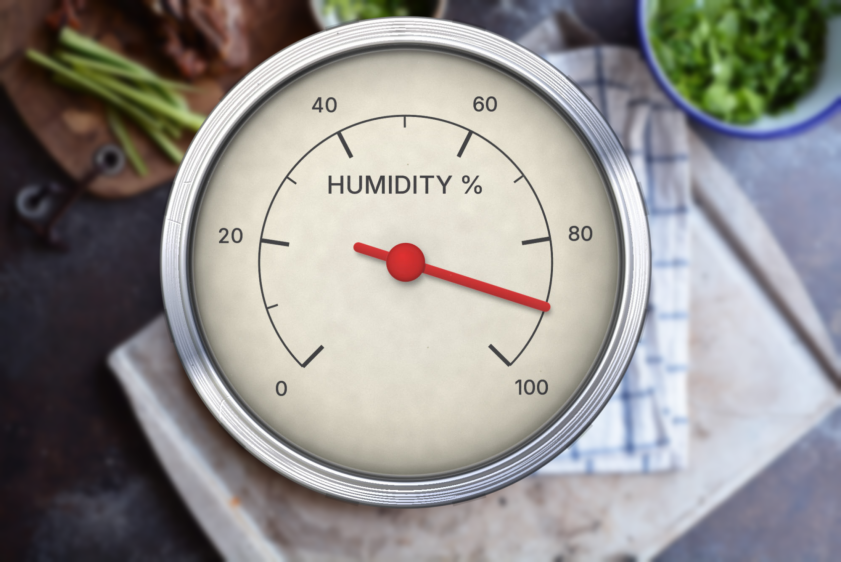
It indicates 90,%
